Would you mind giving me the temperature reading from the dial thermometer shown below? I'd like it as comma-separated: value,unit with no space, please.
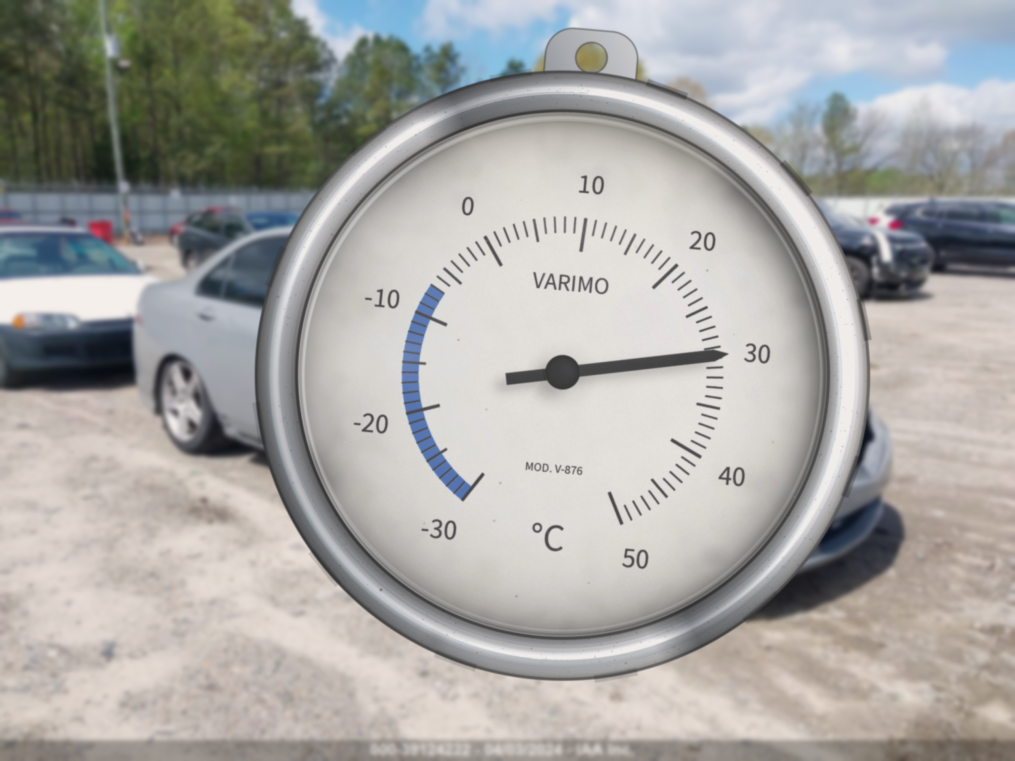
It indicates 30,°C
